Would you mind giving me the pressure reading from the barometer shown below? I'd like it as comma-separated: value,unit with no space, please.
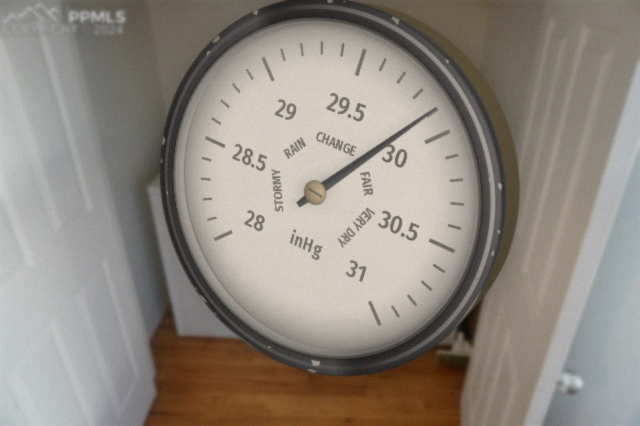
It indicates 29.9,inHg
